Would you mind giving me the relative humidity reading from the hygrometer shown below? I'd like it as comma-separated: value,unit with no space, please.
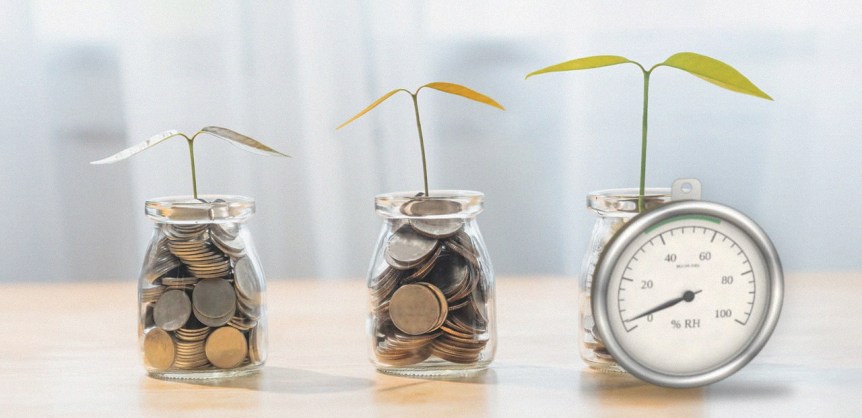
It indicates 4,%
